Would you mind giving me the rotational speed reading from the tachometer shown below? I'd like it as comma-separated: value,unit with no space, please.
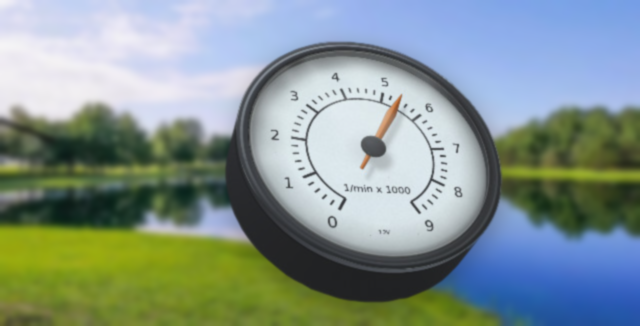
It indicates 5400,rpm
